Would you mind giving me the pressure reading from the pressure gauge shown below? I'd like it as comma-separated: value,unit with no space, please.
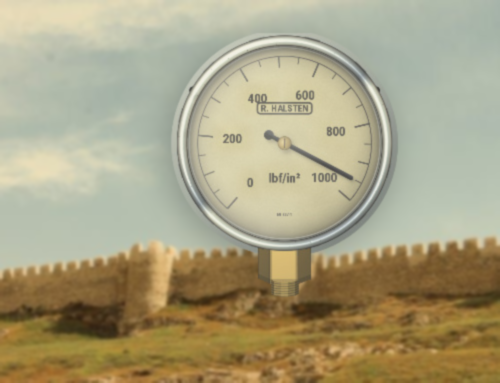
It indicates 950,psi
